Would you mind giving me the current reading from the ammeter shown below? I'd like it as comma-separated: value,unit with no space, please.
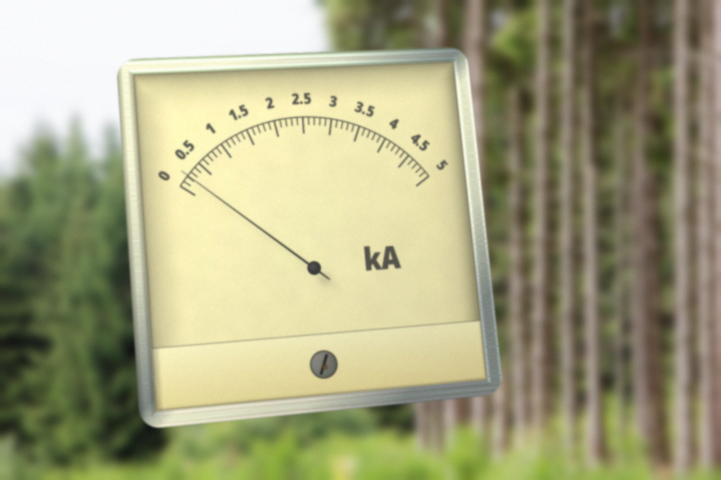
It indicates 0.2,kA
